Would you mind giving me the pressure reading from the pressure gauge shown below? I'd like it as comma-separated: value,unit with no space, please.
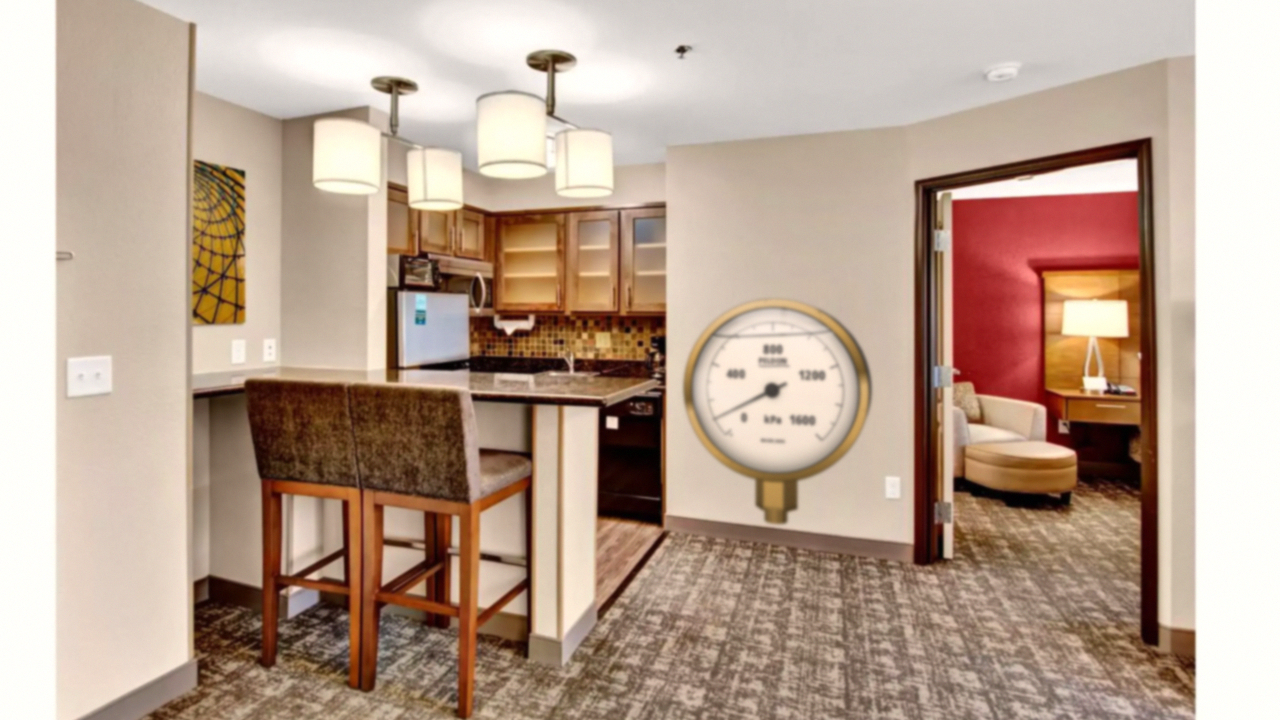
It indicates 100,kPa
